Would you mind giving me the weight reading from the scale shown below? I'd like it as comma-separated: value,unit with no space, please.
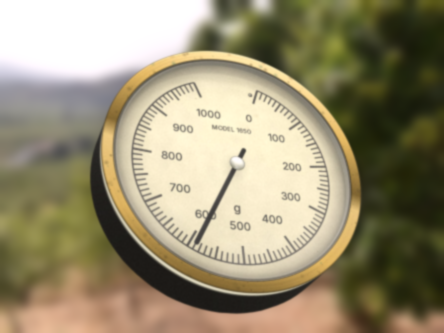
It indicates 590,g
